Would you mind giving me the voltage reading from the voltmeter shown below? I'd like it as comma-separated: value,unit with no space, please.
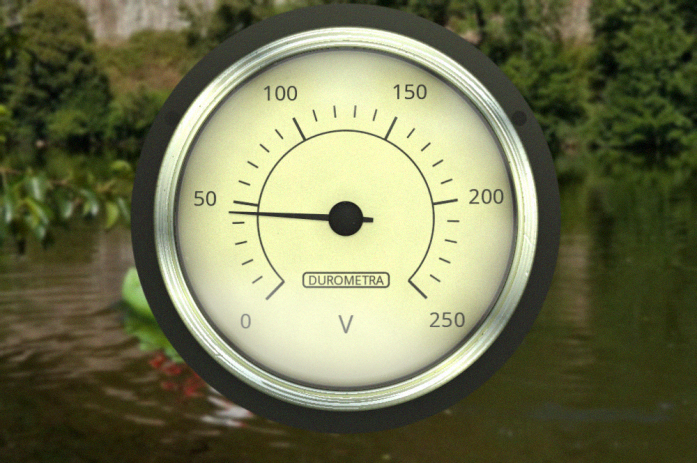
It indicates 45,V
